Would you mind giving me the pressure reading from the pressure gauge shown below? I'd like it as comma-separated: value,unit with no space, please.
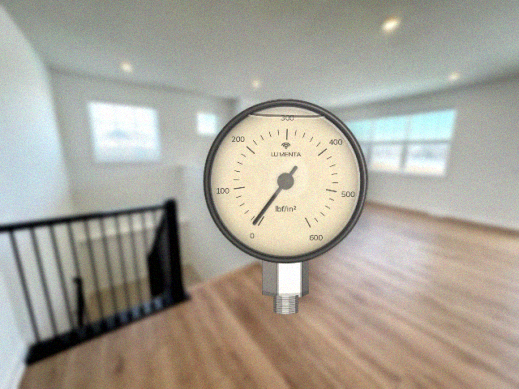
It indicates 10,psi
